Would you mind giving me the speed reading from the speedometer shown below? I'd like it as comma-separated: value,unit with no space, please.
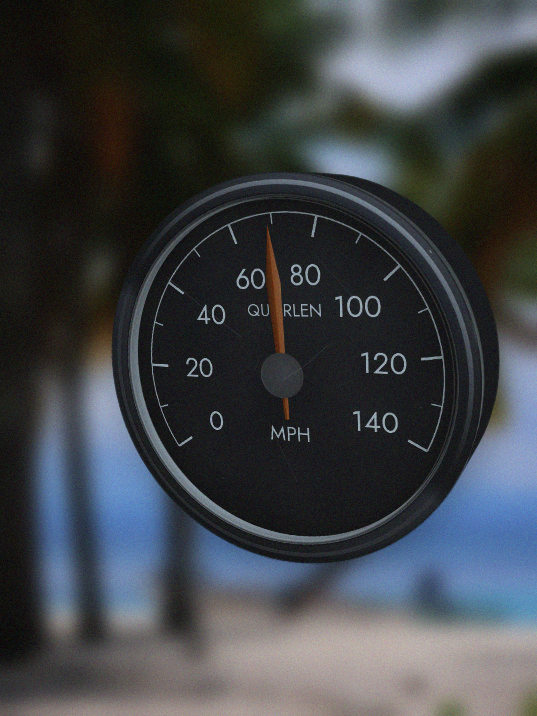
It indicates 70,mph
